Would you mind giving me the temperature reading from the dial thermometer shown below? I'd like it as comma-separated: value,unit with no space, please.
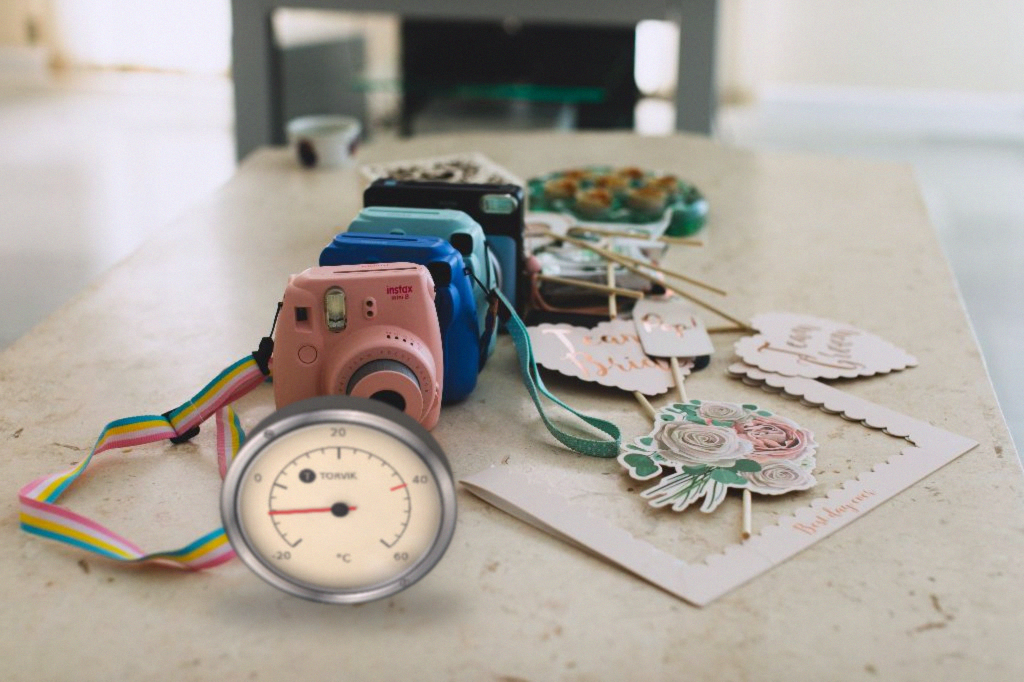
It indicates -8,°C
